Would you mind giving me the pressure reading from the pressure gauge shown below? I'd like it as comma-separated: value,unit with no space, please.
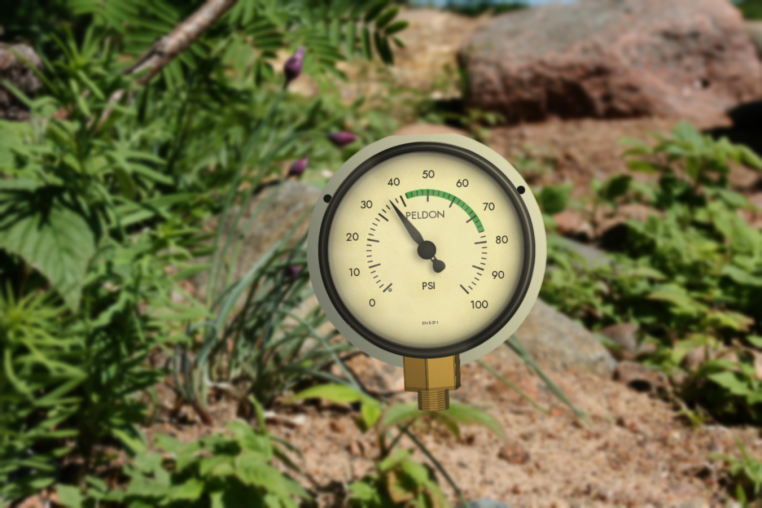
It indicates 36,psi
